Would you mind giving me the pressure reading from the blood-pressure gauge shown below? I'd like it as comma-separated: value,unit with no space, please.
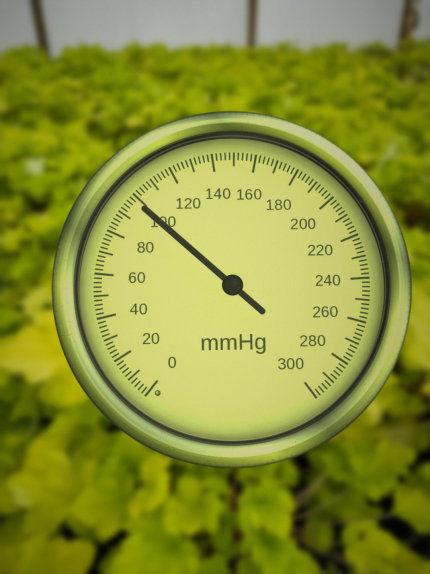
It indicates 98,mmHg
